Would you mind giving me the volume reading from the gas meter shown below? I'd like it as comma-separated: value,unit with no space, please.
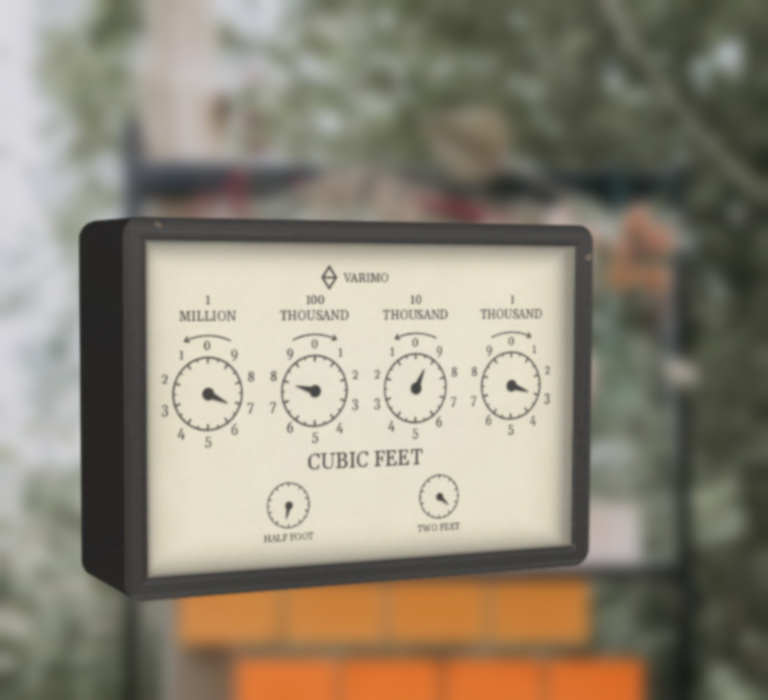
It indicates 679300,ft³
